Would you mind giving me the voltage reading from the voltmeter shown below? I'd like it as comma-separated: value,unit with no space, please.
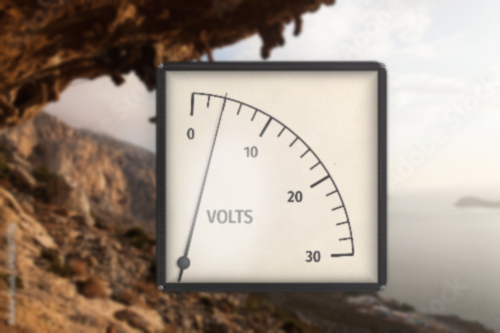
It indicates 4,V
